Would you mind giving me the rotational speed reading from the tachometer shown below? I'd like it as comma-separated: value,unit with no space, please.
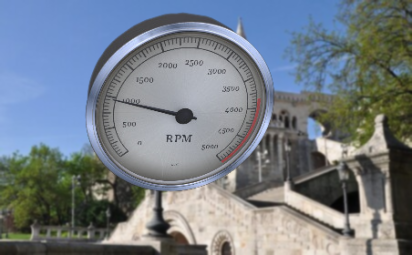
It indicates 1000,rpm
